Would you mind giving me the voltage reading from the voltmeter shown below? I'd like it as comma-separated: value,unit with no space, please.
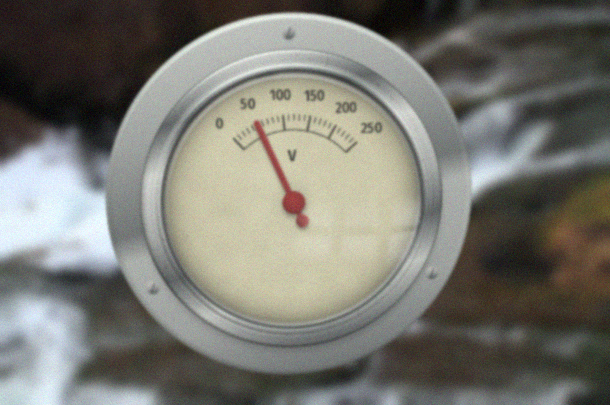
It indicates 50,V
